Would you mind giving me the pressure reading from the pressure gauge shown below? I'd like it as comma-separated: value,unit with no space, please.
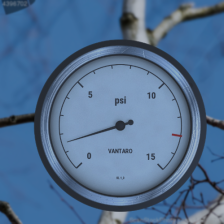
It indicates 1.5,psi
